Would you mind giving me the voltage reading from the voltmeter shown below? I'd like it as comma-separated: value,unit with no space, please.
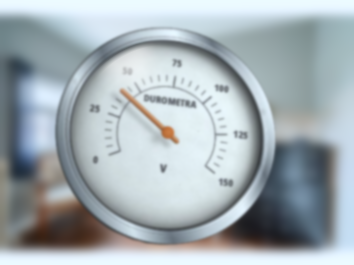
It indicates 40,V
